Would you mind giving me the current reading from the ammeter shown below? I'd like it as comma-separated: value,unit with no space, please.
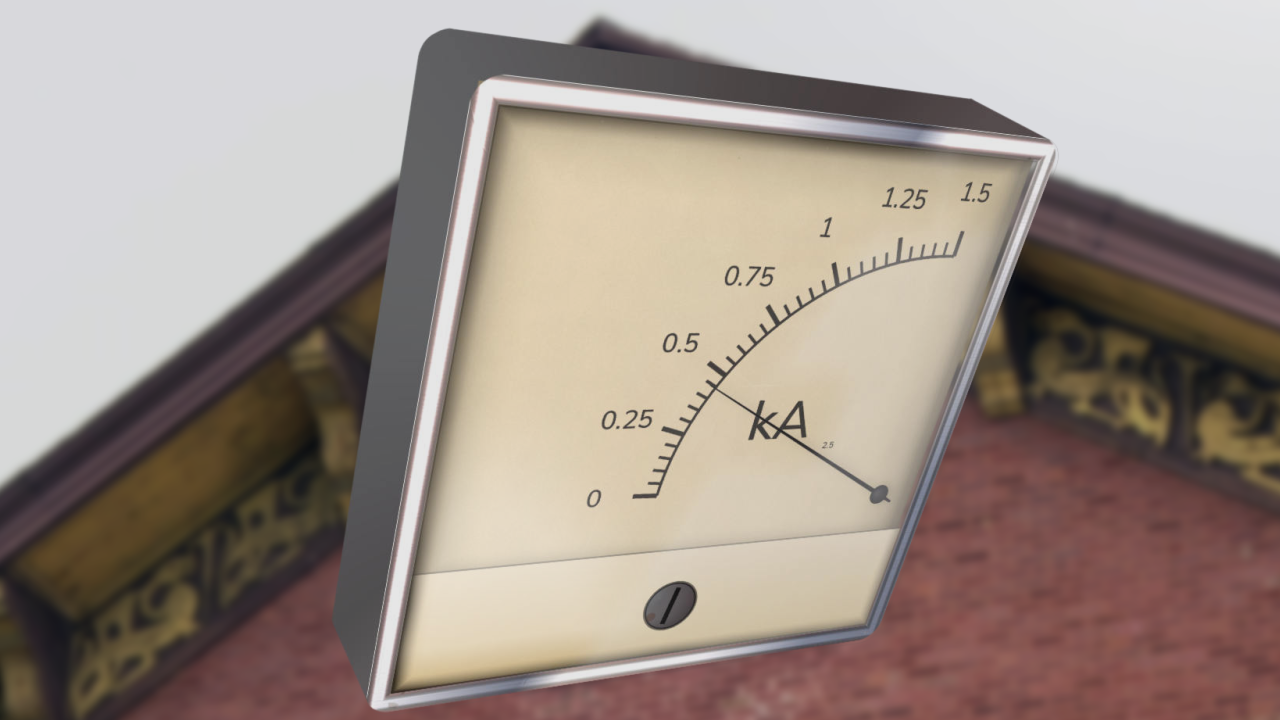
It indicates 0.45,kA
